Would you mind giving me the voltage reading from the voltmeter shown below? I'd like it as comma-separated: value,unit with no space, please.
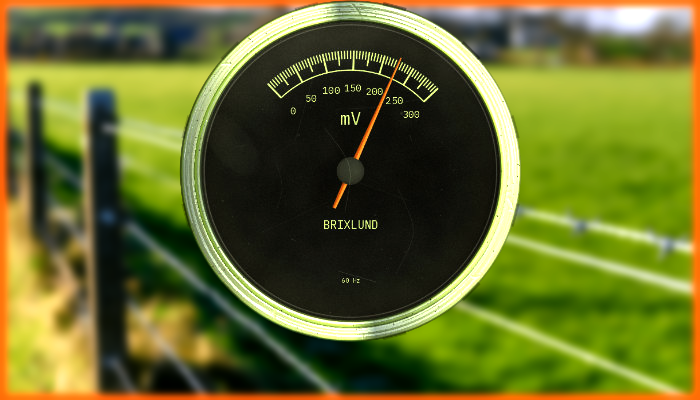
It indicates 225,mV
